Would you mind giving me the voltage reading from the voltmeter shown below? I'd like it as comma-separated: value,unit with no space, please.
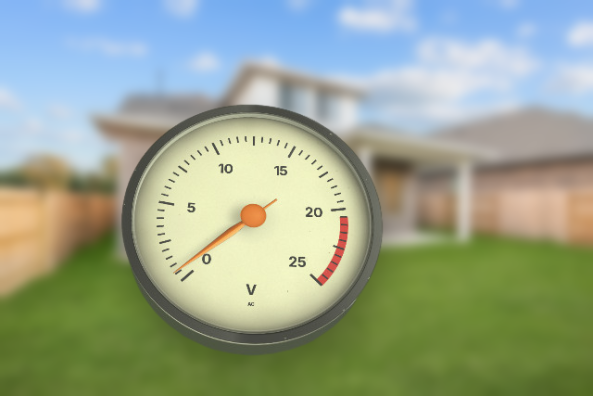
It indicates 0.5,V
